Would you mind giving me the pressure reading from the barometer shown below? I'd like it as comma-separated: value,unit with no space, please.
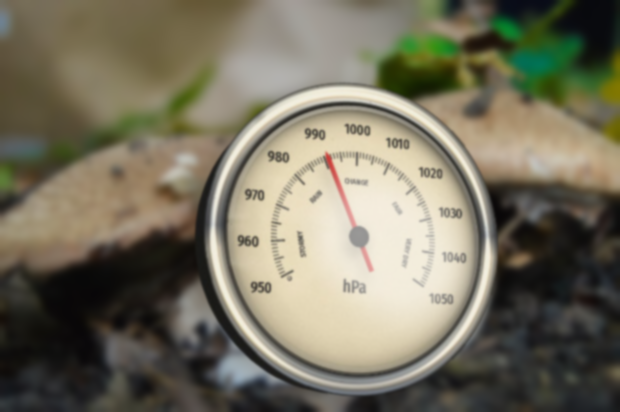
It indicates 990,hPa
